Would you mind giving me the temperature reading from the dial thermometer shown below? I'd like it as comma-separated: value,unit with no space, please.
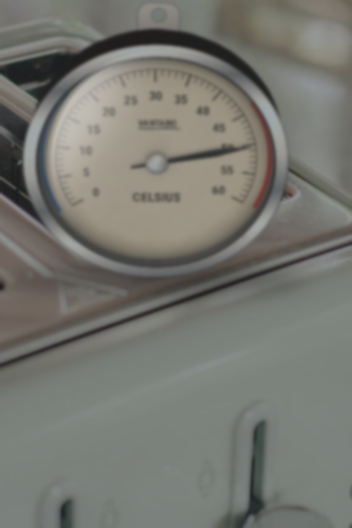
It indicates 50,°C
